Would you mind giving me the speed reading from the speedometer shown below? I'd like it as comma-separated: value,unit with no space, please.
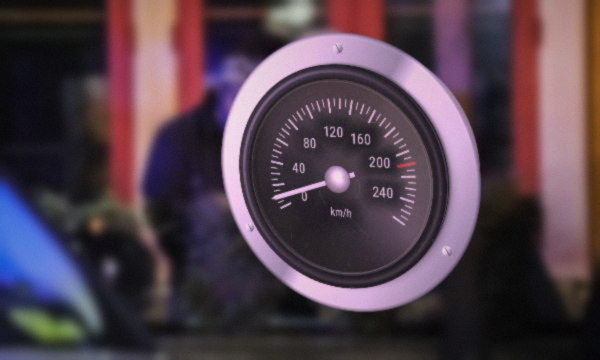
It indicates 10,km/h
